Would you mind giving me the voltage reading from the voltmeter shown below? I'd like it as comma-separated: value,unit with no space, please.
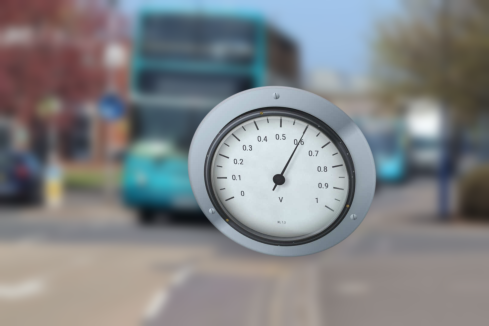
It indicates 0.6,V
